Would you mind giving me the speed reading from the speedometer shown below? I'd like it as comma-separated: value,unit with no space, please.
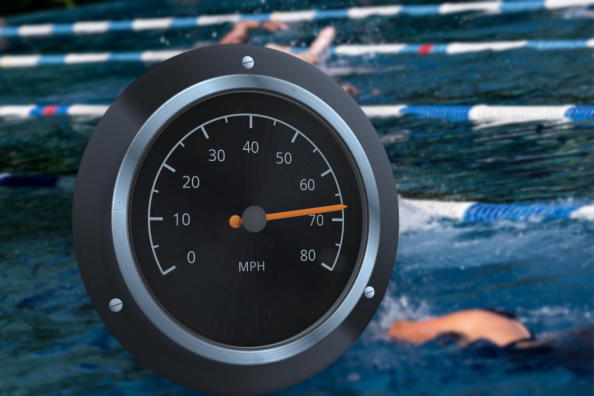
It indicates 67.5,mph
